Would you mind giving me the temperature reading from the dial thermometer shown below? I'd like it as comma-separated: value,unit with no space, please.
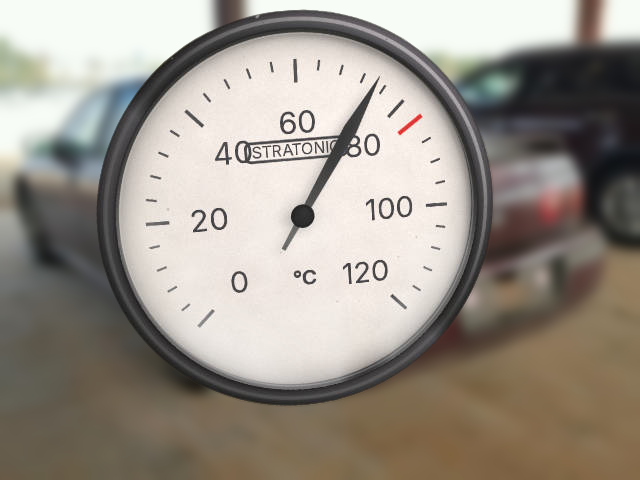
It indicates 74,°C
